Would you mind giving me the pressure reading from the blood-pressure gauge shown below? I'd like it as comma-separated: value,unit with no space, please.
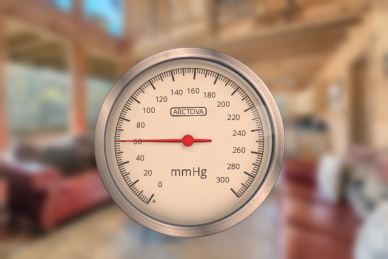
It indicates 60,mmHg
